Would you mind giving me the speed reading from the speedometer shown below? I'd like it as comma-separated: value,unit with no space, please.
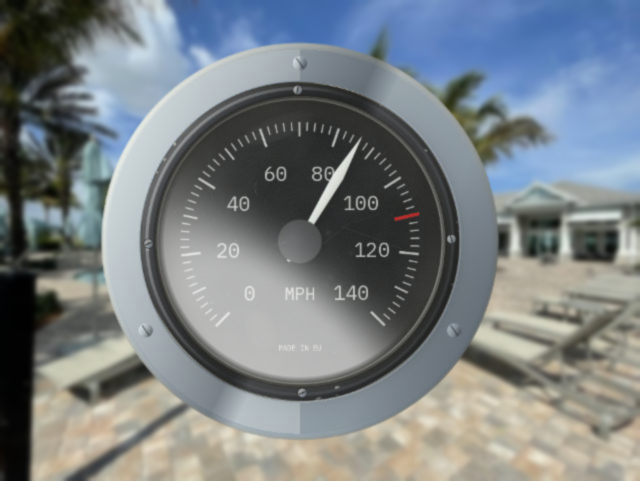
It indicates 86,mph
